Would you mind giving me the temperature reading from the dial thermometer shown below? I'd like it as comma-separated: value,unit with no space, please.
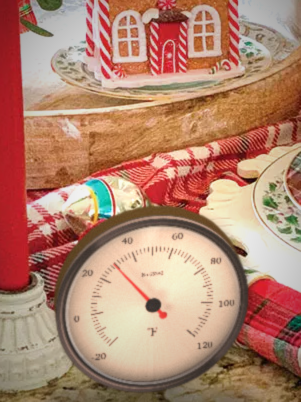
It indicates 30,°F
